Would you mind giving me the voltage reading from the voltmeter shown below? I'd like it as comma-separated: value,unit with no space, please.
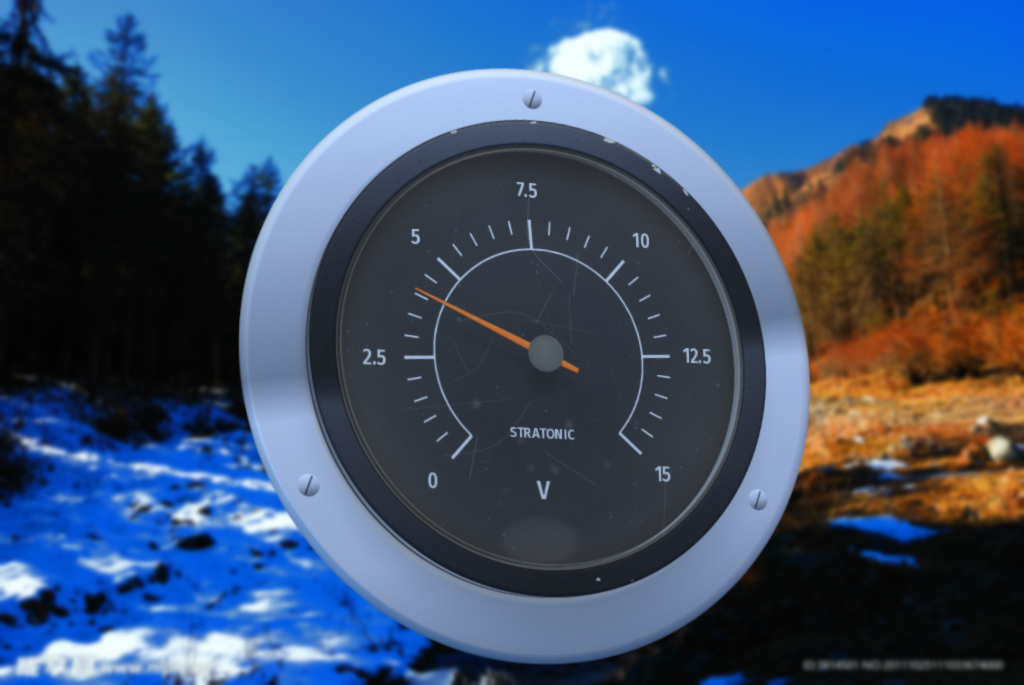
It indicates 4,V
